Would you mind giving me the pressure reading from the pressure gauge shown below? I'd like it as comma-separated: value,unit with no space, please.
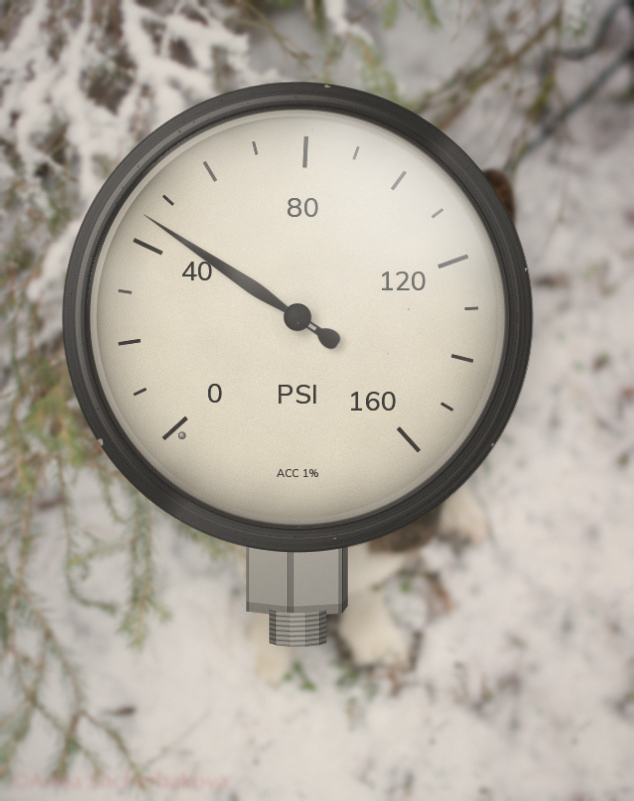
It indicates 45,psi
